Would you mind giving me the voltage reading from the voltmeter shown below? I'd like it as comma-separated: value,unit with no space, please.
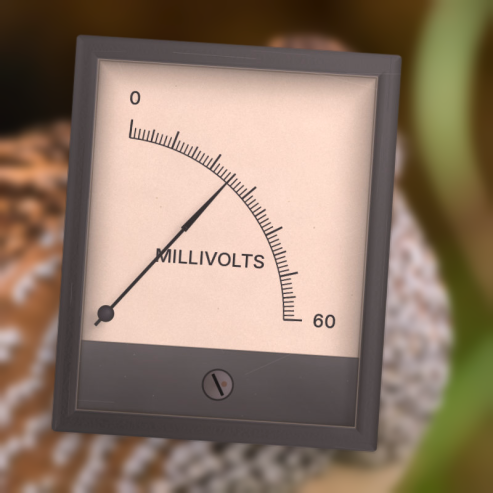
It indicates 25,mV
